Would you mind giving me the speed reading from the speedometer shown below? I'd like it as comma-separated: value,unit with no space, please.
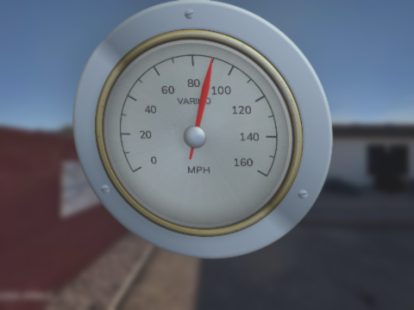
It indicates 90,mph
